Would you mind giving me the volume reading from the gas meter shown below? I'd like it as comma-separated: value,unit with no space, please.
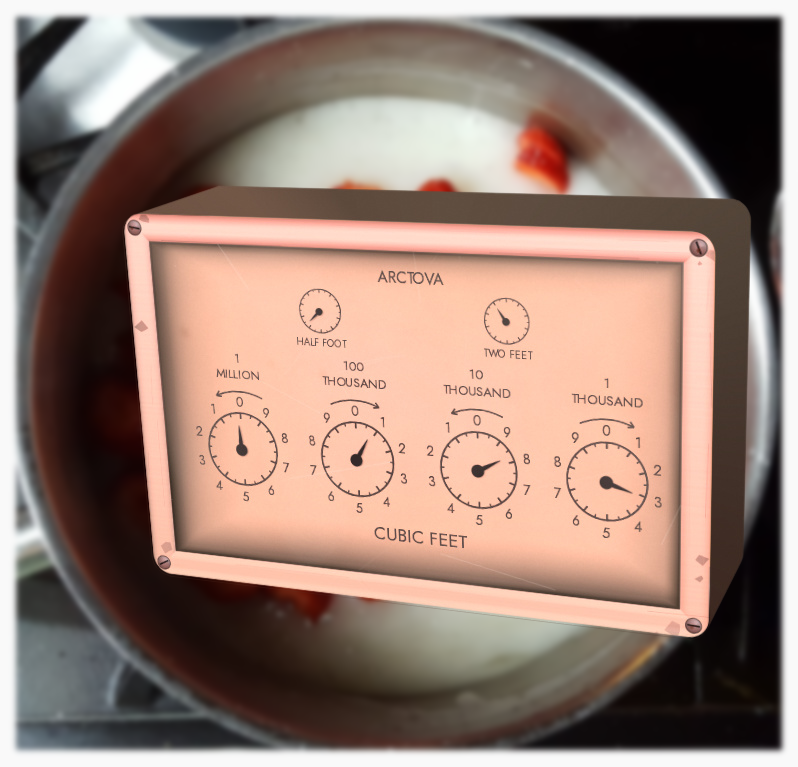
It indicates 8300,ft³
